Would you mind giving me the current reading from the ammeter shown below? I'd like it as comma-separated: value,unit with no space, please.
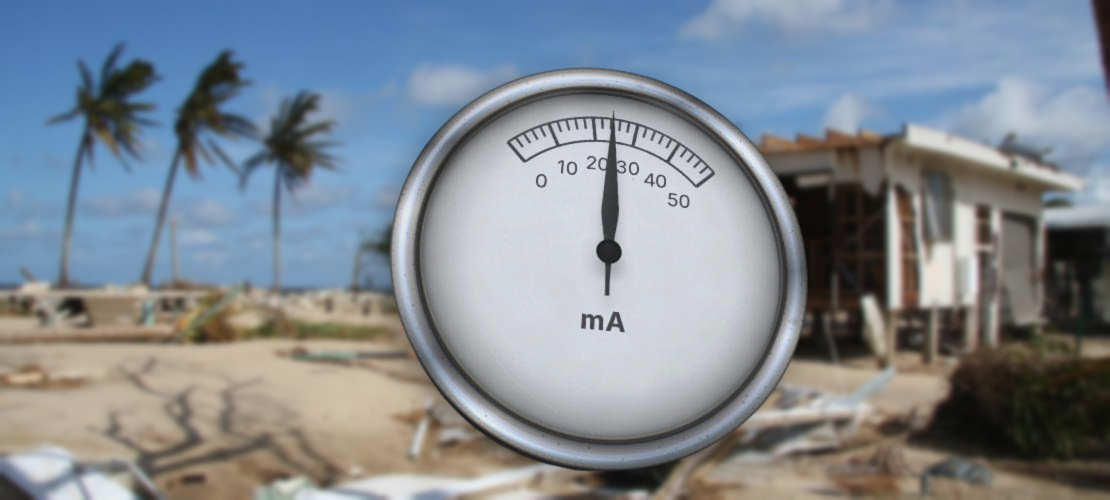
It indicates 24,mA
